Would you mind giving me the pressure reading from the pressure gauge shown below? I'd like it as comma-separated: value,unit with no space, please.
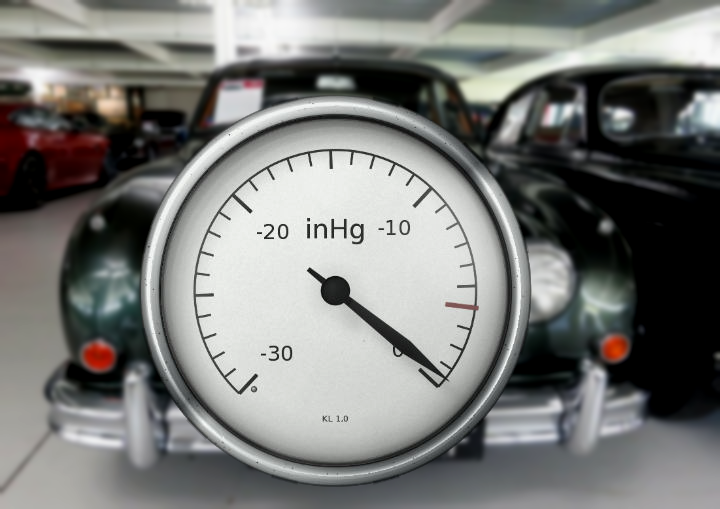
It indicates -0.5,inHg
